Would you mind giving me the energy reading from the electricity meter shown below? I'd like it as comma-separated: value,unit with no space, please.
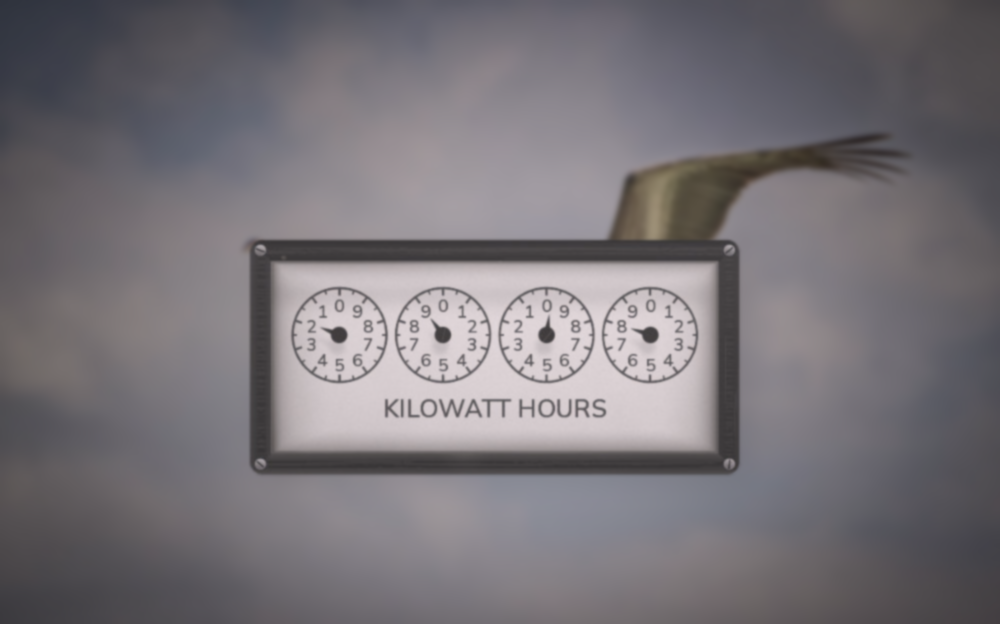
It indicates 1898,kWh
